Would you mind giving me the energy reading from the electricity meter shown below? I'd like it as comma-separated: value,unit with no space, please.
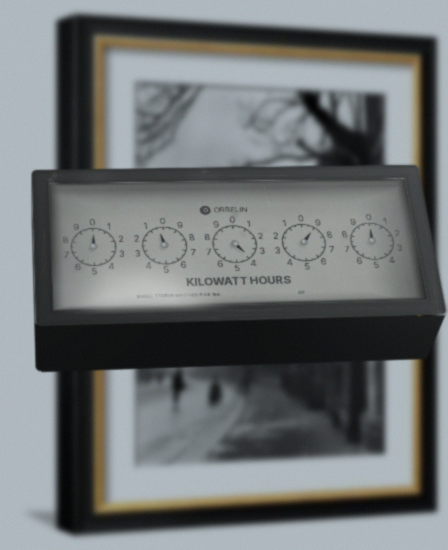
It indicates 390,kWh
